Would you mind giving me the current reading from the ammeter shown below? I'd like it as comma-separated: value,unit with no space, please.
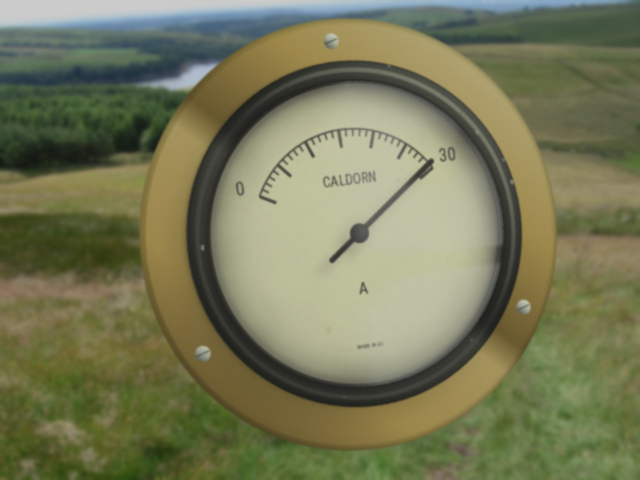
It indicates 29,A
